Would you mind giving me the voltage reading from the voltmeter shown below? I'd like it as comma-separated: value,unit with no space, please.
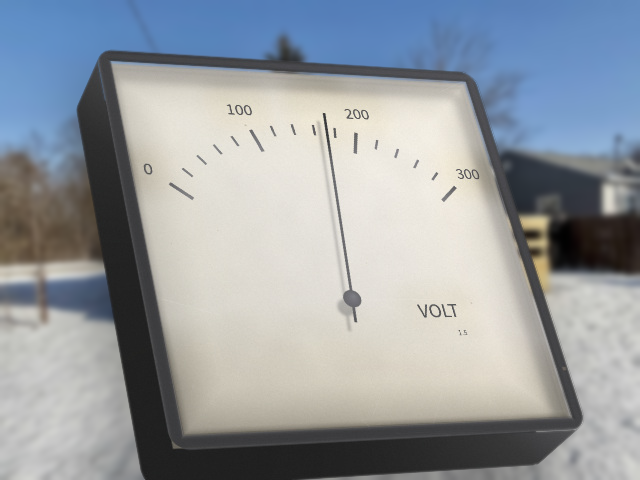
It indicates 170,V
